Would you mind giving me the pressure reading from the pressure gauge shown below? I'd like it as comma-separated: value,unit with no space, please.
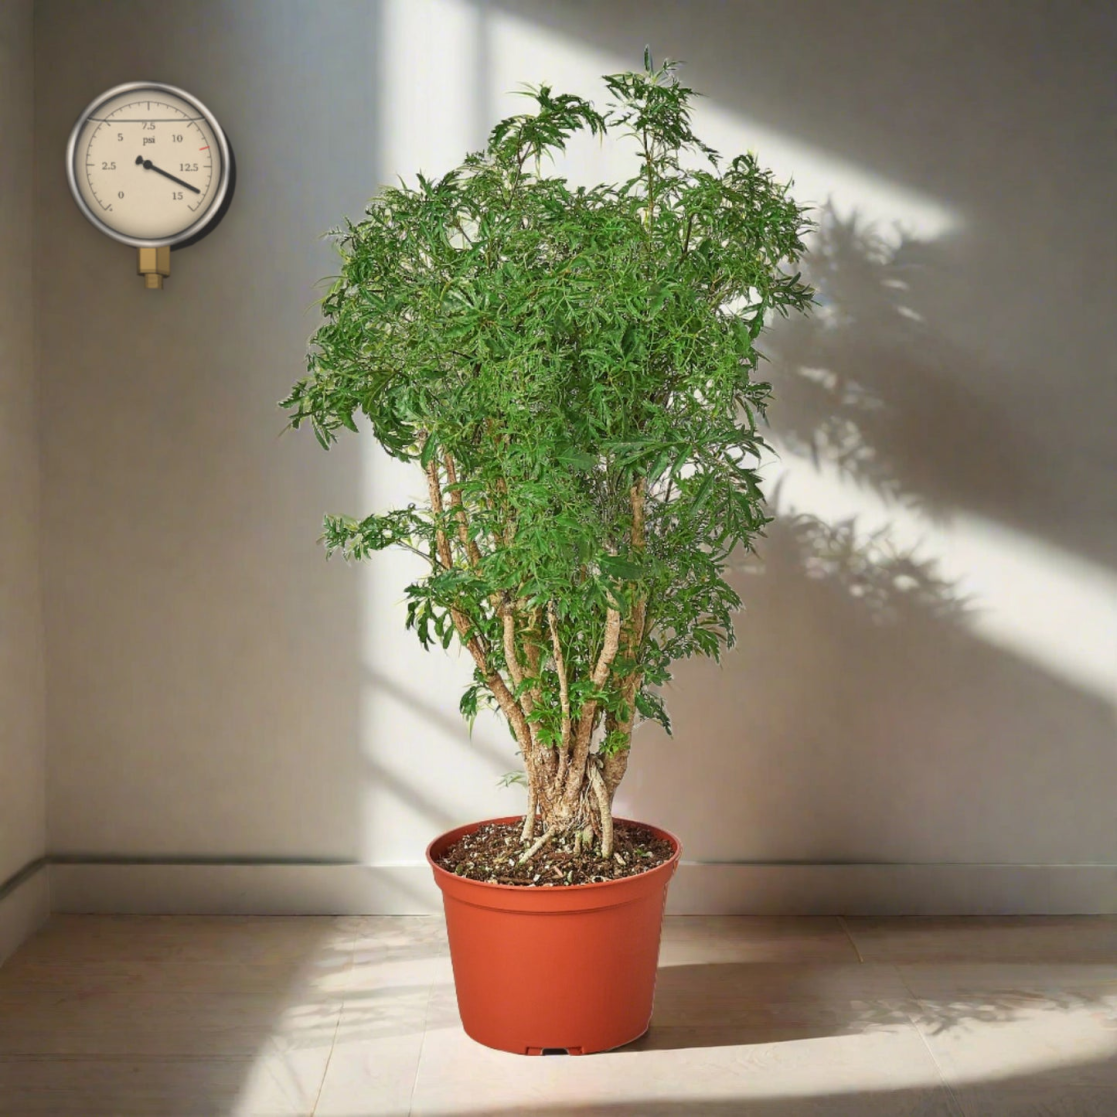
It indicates 14,psi
